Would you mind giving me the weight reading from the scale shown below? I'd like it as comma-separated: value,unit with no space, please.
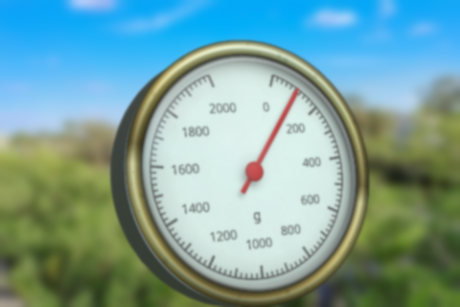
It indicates 100,g
